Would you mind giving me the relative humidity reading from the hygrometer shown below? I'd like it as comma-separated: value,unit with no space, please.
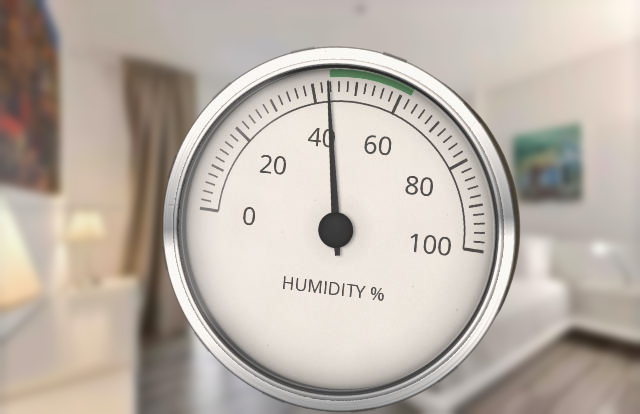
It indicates 44,%
